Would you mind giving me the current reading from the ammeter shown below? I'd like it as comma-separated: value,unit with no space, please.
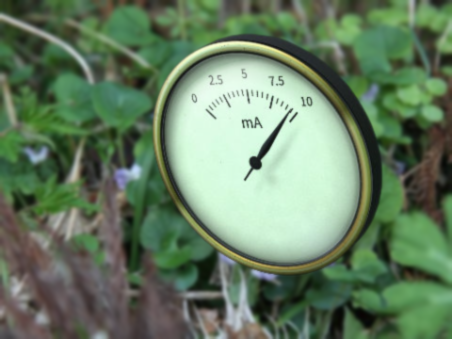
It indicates 9.5,mA
